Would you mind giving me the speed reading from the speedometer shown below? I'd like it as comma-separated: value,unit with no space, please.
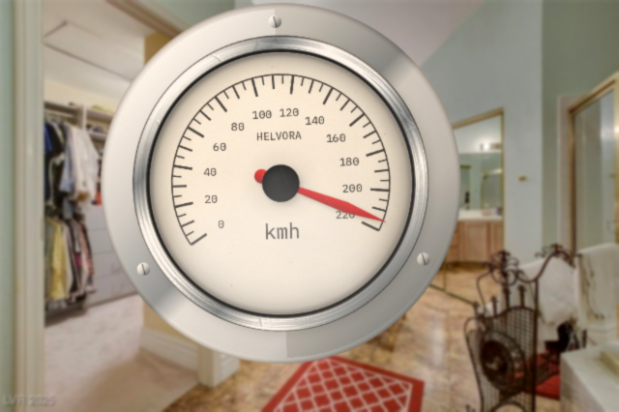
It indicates 215,km/h
